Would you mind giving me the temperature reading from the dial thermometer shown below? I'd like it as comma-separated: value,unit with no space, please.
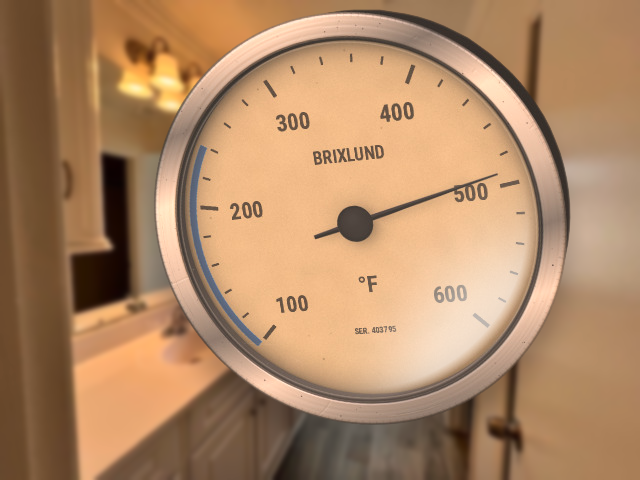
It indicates 490,°F
